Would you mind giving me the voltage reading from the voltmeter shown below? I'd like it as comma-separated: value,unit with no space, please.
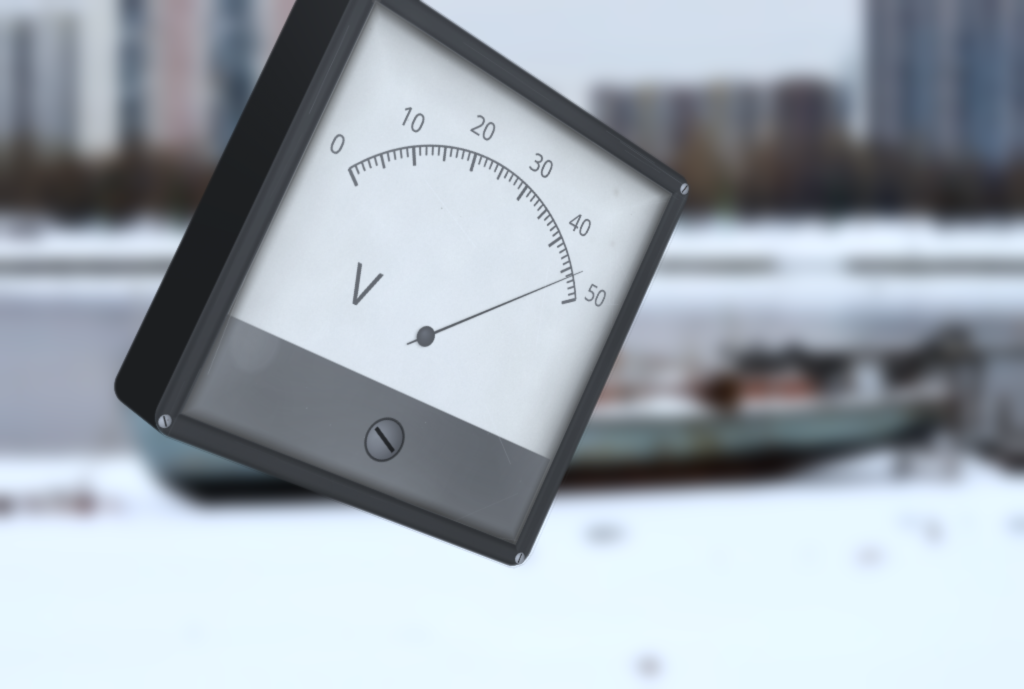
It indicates 46,V
